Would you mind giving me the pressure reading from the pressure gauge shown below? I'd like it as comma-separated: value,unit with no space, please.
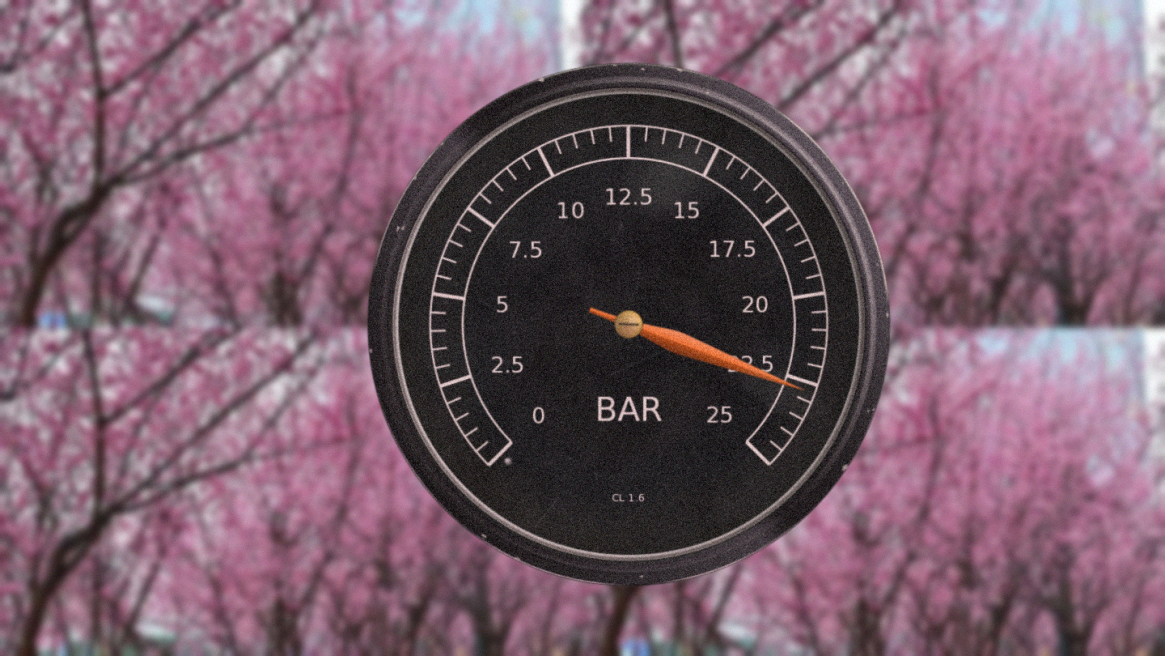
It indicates 22.75,bar
